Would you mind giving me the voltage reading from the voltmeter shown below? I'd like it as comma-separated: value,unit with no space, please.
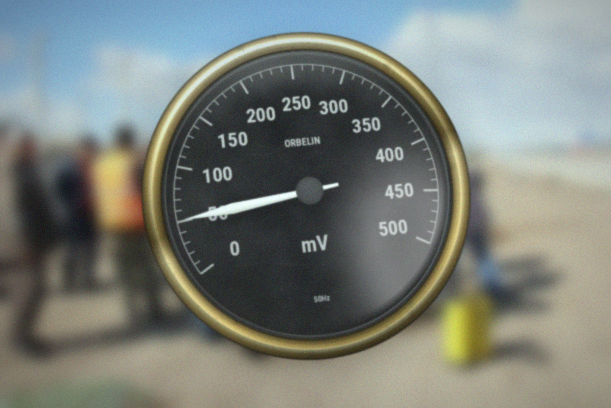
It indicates 50,mV
